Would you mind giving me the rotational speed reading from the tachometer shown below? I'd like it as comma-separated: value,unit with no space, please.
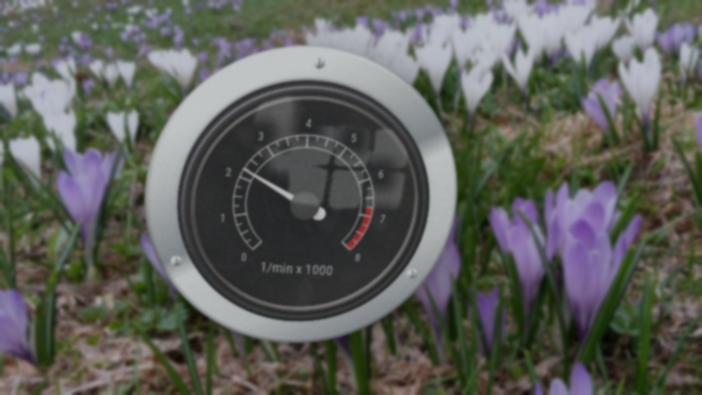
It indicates 2250,rpm
